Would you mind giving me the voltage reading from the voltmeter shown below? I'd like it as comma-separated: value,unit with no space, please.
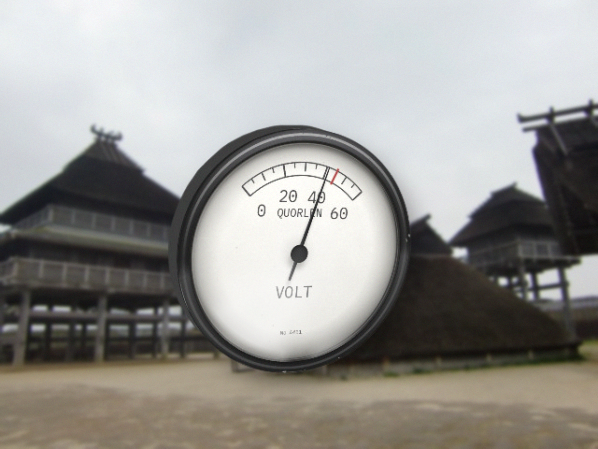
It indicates 40,V
